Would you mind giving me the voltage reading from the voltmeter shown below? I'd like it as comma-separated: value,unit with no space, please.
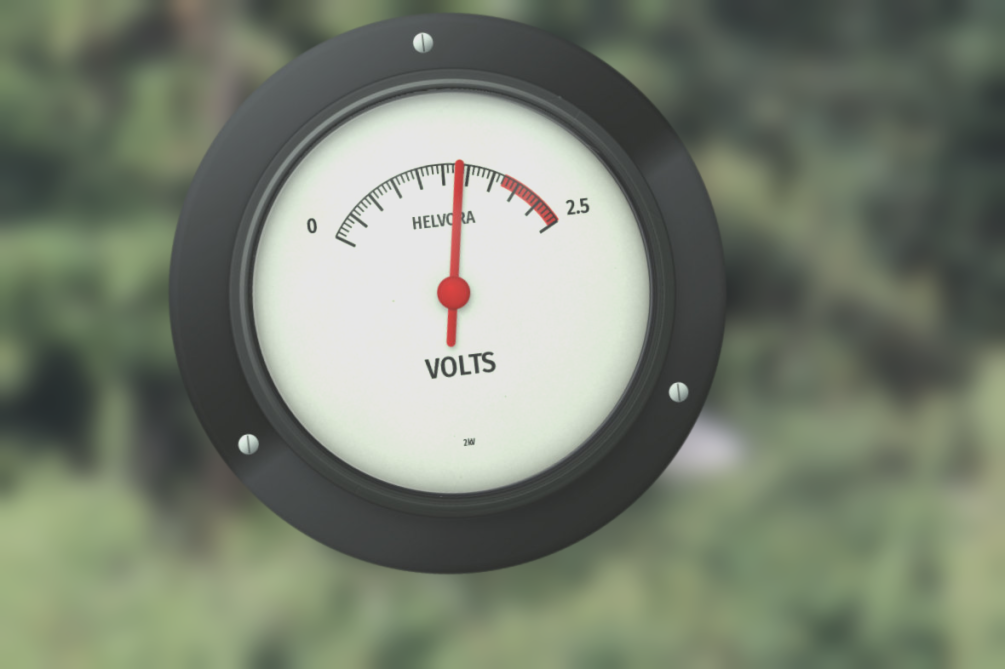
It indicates 1.4,V
